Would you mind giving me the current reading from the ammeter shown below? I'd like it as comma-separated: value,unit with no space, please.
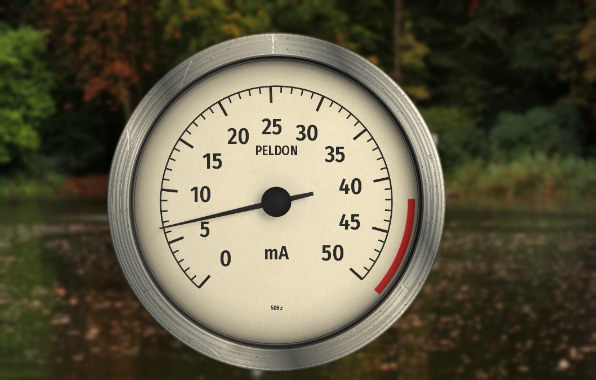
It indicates 6.5,mA
